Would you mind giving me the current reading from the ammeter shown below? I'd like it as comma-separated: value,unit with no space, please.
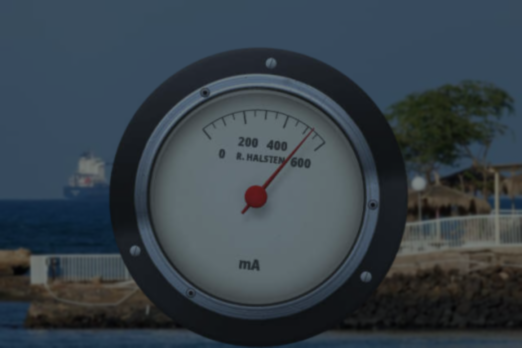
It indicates 525,mA
